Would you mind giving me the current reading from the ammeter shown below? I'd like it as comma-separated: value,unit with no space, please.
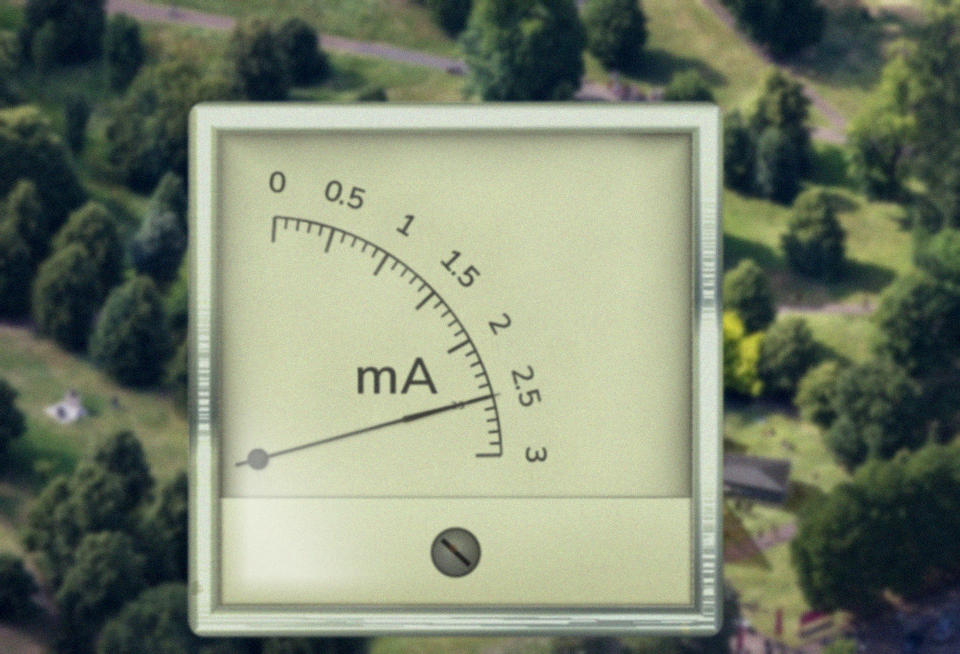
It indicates 2.5,mA
